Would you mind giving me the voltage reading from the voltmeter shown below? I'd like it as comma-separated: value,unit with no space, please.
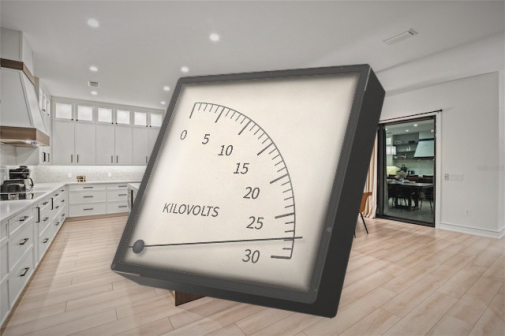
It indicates 28,kV
